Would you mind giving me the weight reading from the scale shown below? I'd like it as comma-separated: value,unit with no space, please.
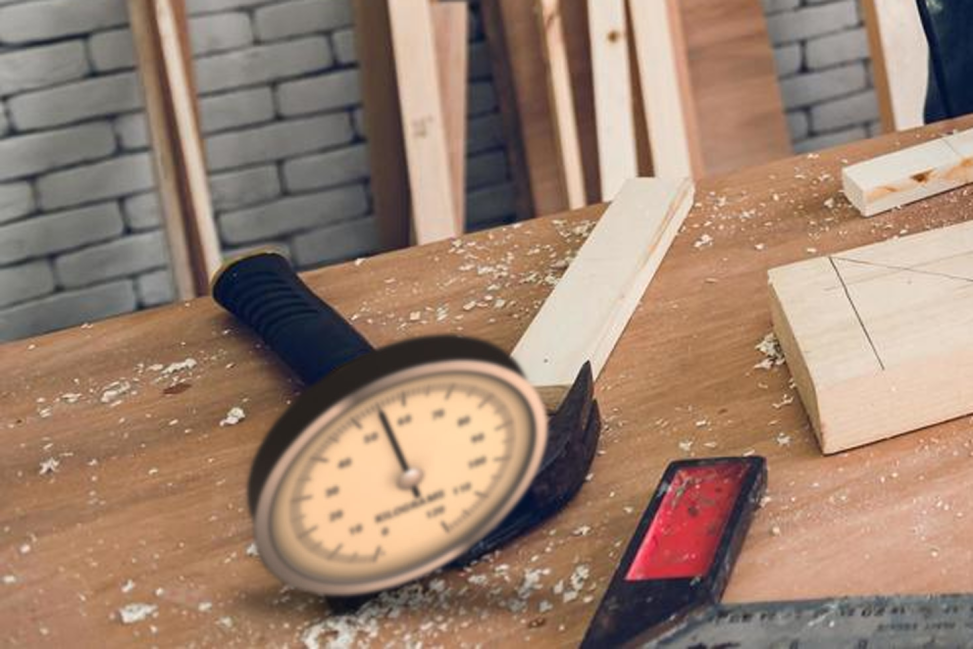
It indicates 55,kg
